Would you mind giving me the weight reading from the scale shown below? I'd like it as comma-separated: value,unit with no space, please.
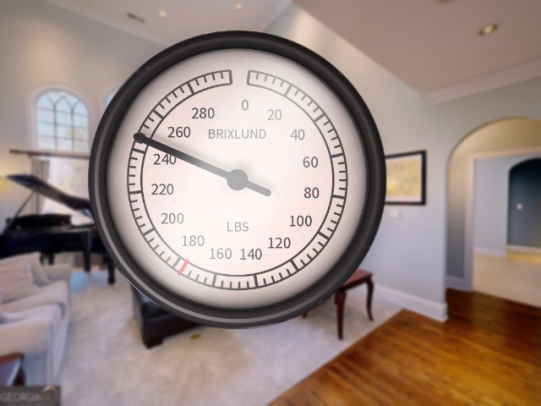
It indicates 246,lb
